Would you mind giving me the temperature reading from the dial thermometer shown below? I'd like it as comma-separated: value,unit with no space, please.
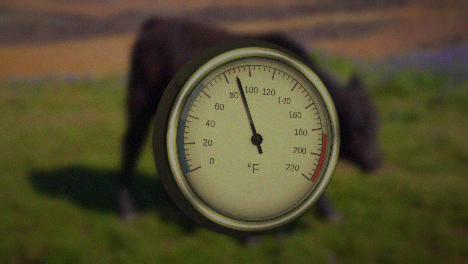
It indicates 88,°F
